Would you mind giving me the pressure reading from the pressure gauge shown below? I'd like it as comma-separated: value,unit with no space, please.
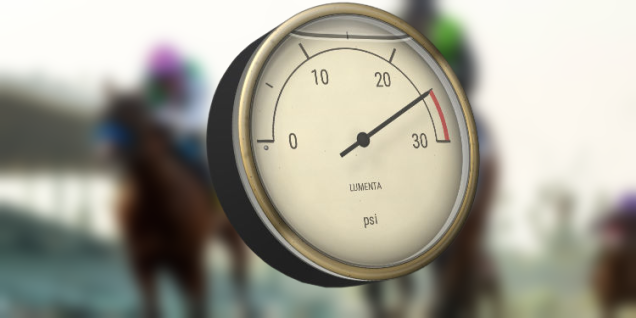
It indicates 25,psi
